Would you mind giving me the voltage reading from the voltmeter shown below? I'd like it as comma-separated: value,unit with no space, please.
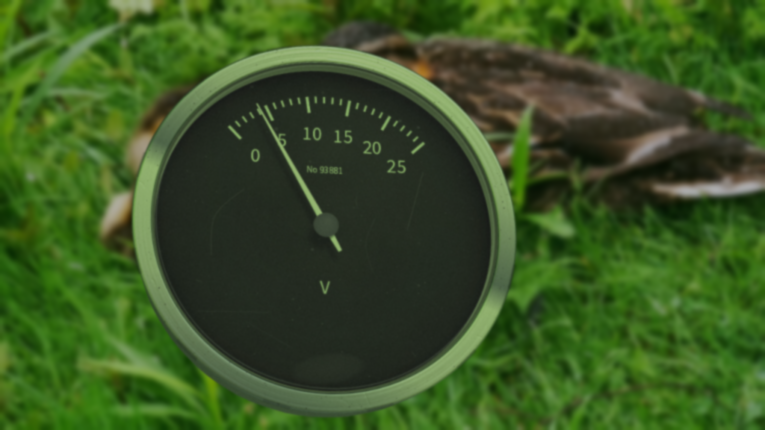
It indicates 4,V
